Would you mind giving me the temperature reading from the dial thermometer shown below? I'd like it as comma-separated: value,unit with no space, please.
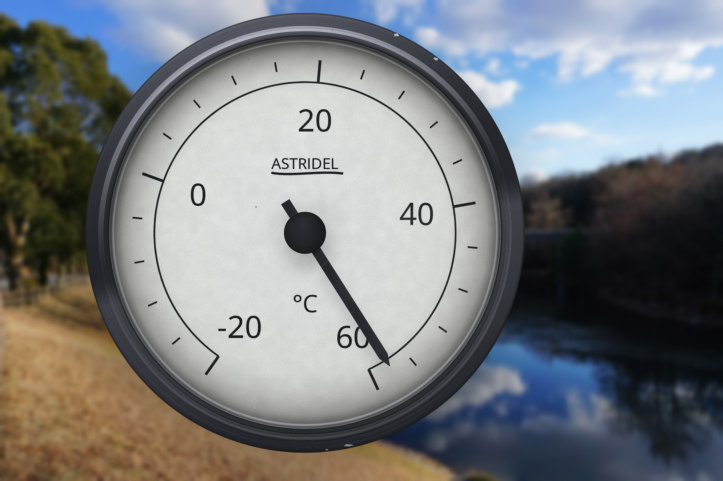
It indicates 58,°C
